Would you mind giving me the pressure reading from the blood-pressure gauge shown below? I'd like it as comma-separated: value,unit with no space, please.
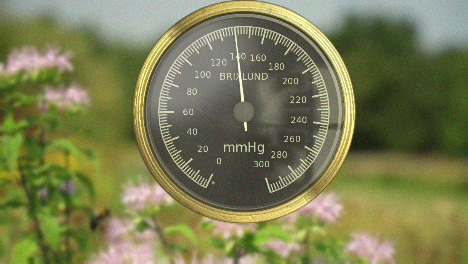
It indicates 140,mmHg
